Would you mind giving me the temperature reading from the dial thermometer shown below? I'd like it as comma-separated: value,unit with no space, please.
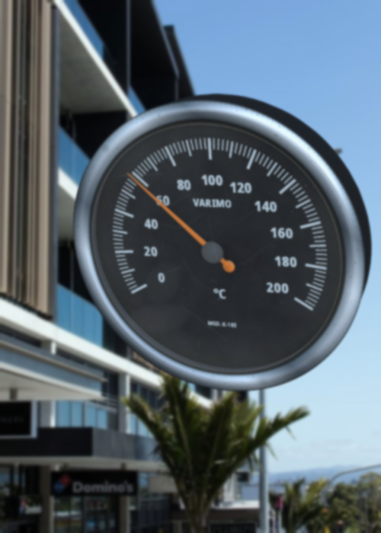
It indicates 60,°C
